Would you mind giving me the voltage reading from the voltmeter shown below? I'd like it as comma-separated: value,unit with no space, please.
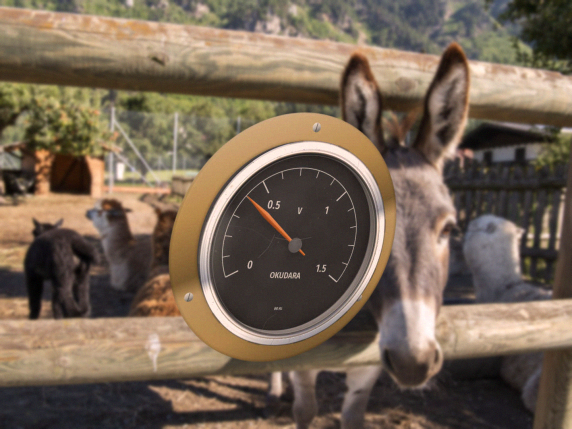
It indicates 0.4,V
